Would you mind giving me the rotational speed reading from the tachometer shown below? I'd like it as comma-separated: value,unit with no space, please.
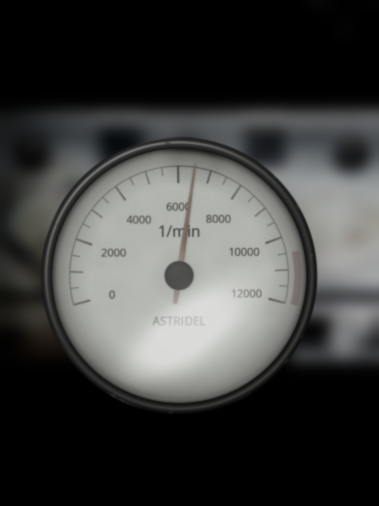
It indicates 6500,rpm
